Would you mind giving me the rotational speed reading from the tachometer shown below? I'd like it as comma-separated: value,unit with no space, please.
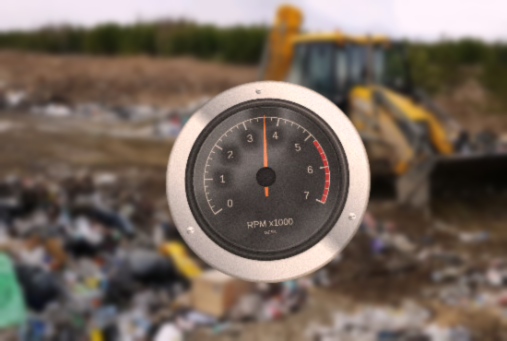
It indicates 3600,rpm
